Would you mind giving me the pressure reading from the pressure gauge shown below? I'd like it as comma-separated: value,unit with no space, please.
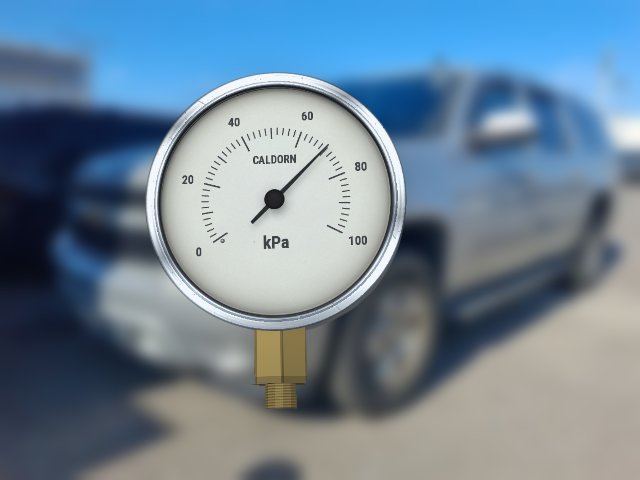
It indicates 70,kPa
